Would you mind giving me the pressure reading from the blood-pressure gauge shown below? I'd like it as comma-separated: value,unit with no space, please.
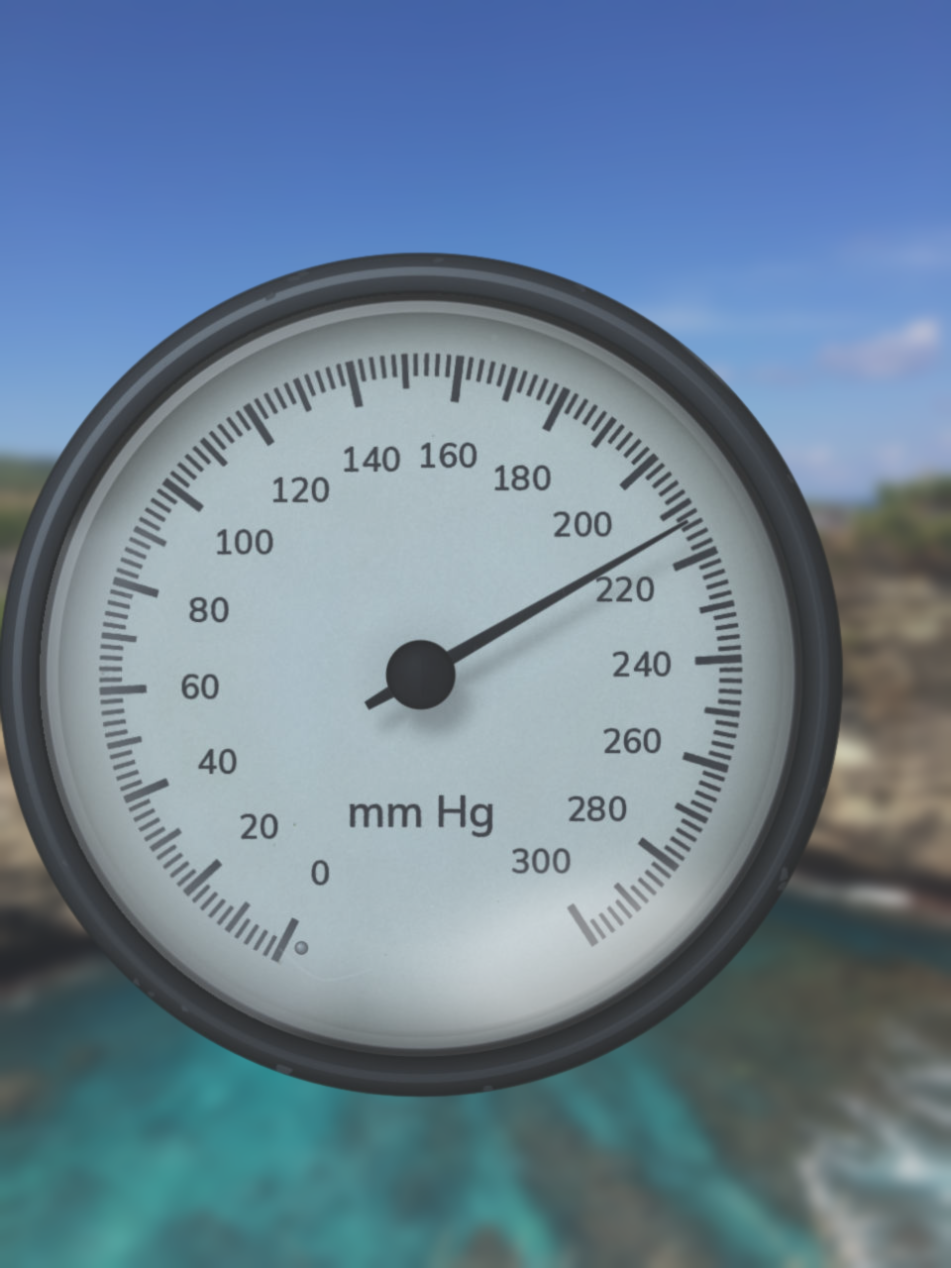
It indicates 213,mmHg
